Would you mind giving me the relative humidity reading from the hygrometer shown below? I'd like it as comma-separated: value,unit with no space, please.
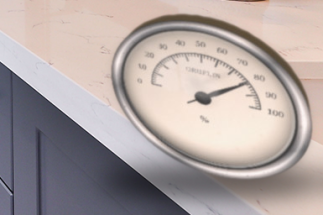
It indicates 80,%
